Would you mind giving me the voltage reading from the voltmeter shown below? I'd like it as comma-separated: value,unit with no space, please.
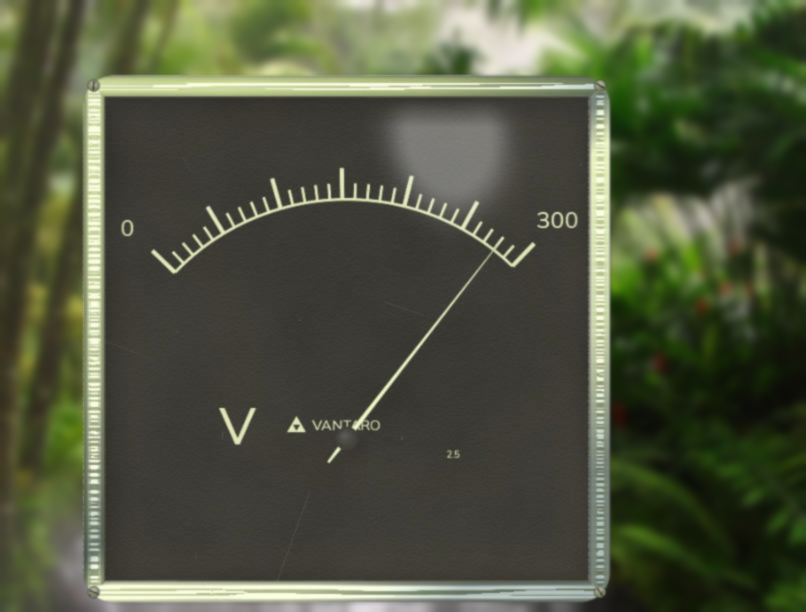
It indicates 280,V
